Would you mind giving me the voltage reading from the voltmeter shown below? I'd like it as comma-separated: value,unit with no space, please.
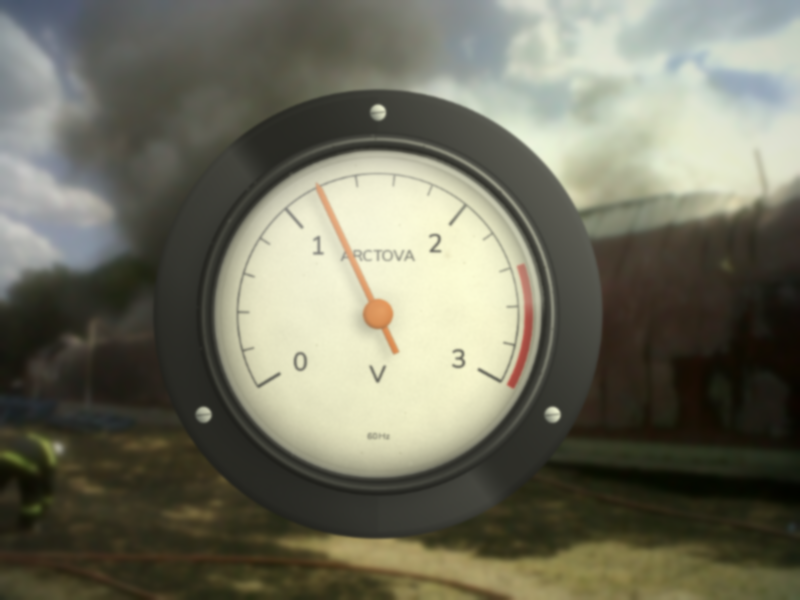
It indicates 1.2,V
